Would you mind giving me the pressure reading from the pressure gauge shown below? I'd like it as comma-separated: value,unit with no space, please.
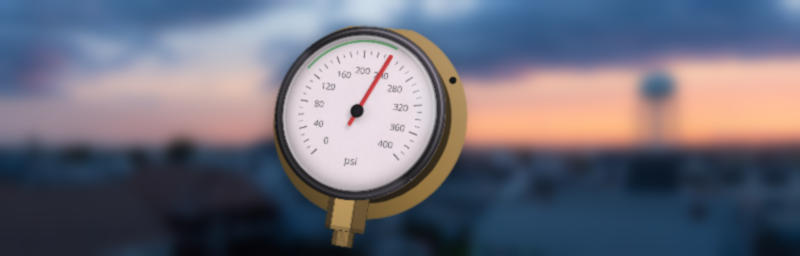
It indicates 240,psi
